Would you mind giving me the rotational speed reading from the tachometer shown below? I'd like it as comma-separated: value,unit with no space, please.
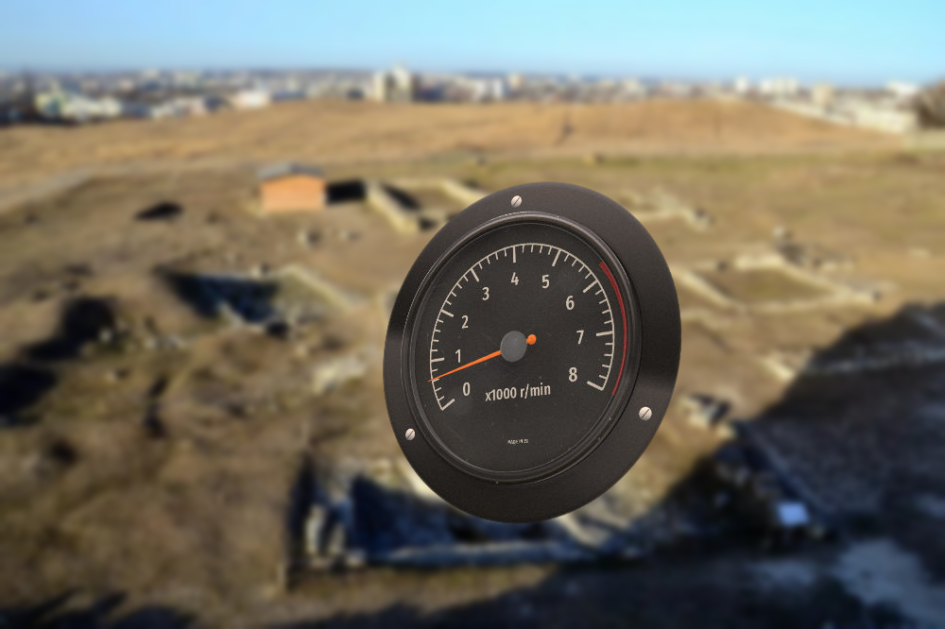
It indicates 600,rpm
